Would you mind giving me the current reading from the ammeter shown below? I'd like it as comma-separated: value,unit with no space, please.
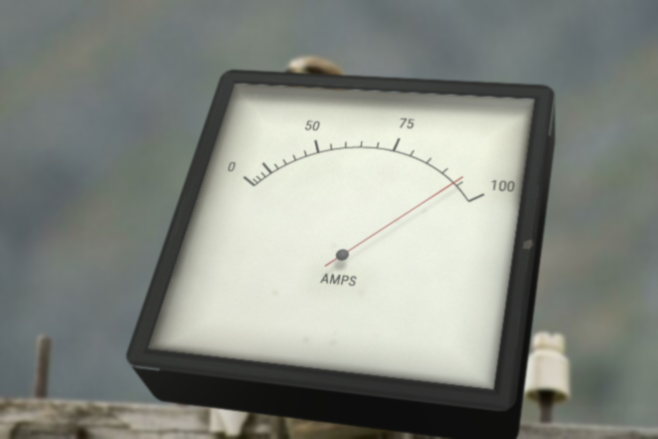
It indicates 95,A
